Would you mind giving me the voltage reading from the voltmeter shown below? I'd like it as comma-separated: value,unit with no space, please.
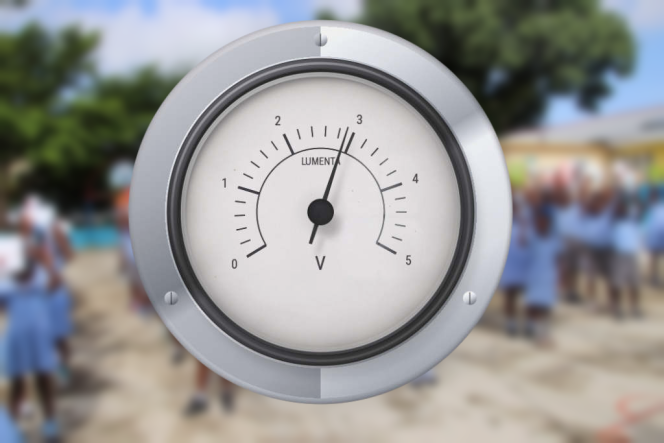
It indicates 2.9,V
